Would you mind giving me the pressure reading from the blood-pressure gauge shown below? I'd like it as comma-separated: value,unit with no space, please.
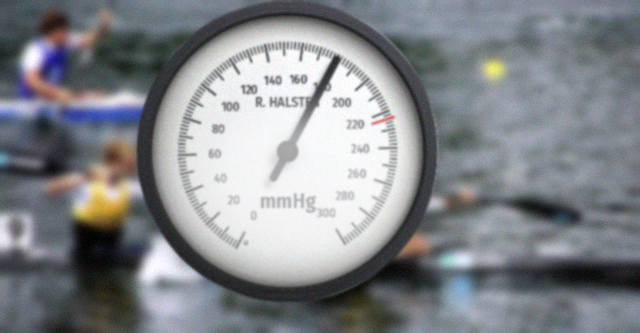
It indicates 180,mmHg
